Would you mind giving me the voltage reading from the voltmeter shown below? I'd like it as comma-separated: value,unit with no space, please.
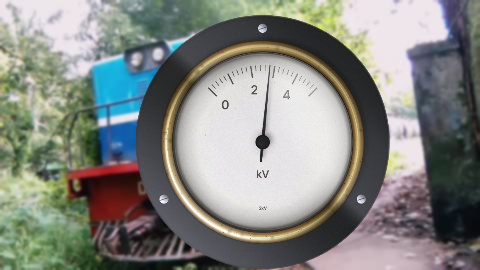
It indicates 2.8,kV
